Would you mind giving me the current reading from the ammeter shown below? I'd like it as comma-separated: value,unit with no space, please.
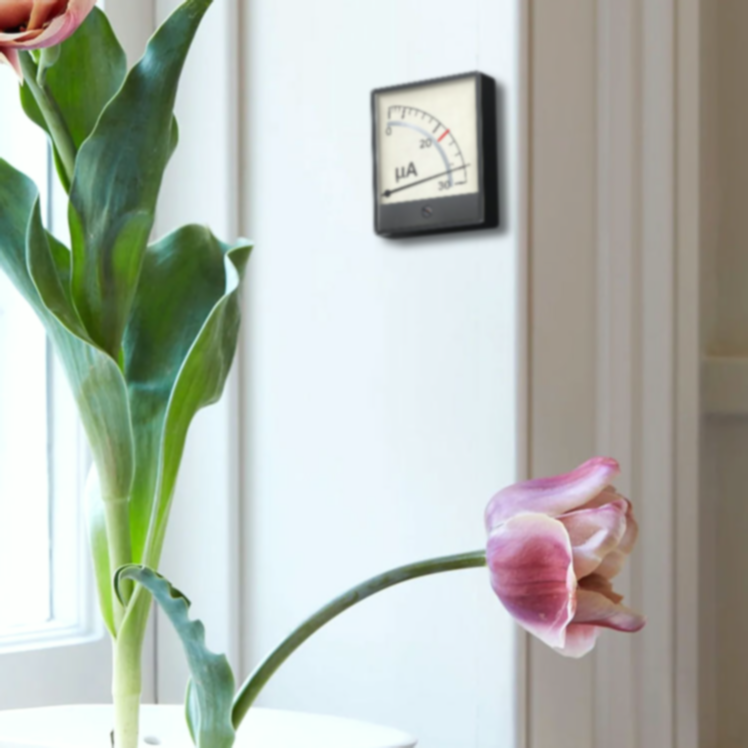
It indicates 28,µA
